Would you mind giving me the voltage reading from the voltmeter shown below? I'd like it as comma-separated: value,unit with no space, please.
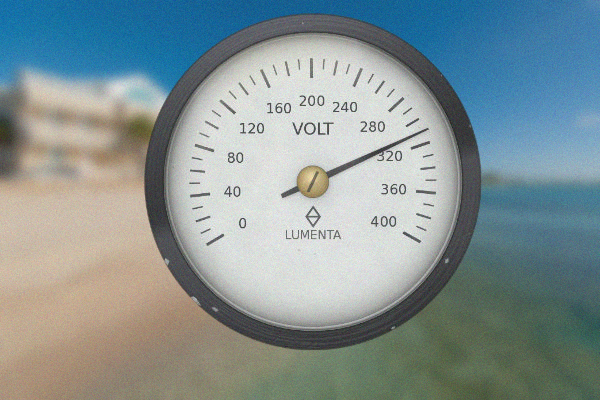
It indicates 310,V
